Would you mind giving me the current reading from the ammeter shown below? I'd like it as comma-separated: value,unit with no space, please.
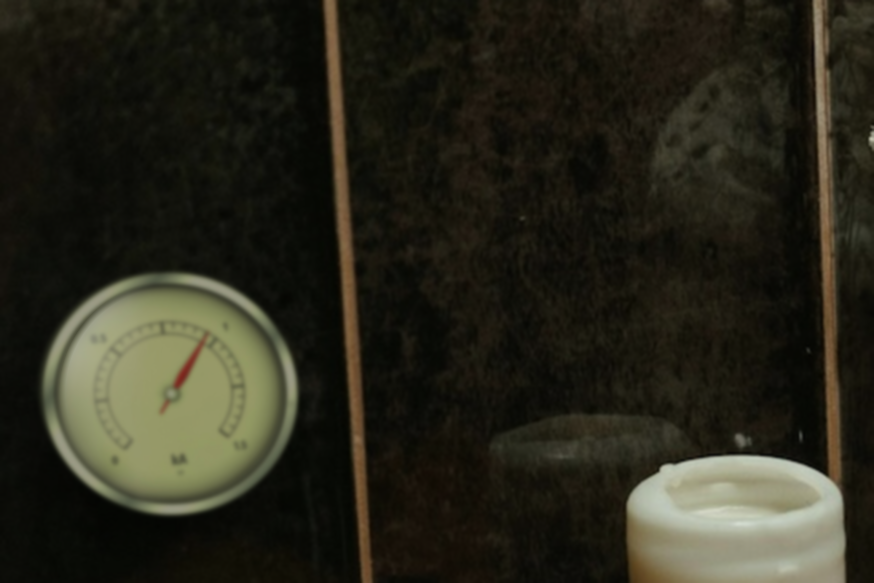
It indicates 0.95,kA
